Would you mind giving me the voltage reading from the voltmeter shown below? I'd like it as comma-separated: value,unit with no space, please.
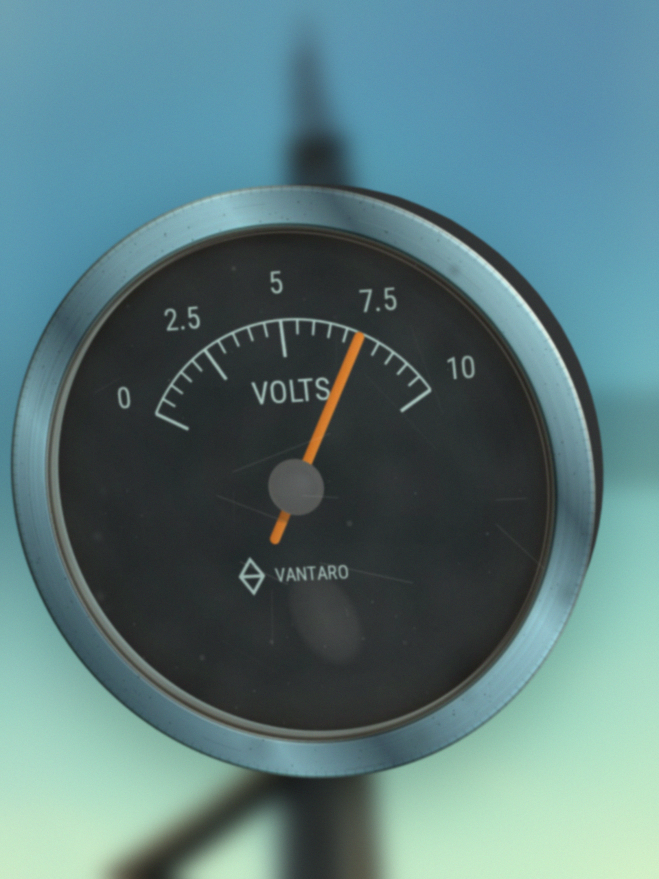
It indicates 7.5,V
